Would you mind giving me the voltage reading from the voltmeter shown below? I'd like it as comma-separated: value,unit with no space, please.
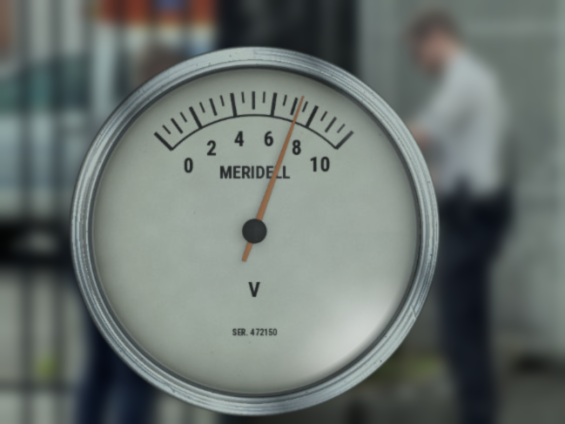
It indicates 7.25,V
